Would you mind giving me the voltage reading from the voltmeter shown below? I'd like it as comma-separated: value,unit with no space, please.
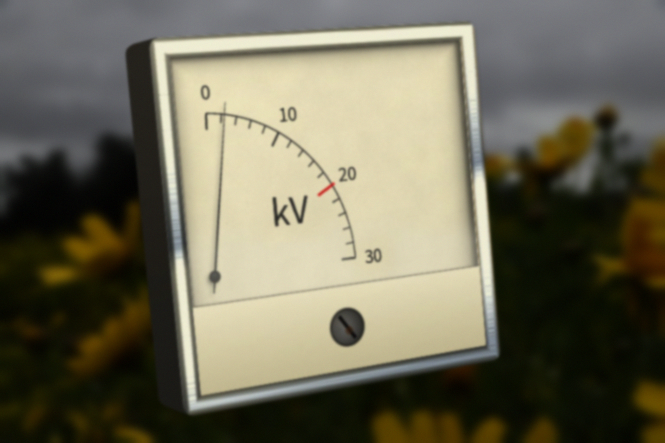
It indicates 2,kV
